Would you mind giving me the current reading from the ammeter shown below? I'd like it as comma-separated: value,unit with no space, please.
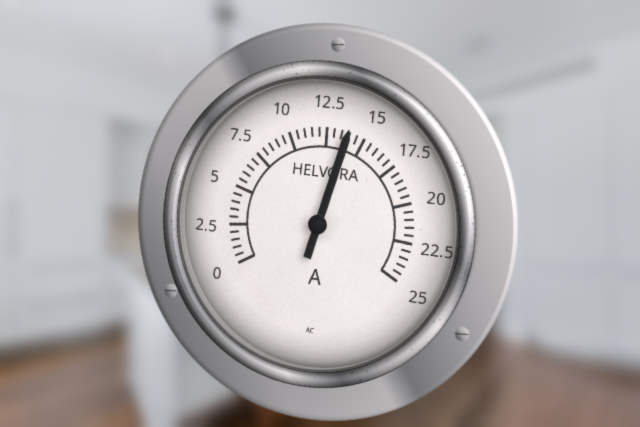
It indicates 14,A
